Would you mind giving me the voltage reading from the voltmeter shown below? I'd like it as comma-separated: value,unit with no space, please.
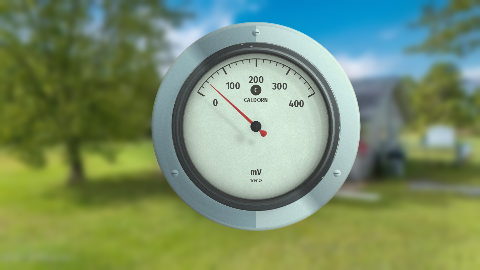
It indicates 40,mV
